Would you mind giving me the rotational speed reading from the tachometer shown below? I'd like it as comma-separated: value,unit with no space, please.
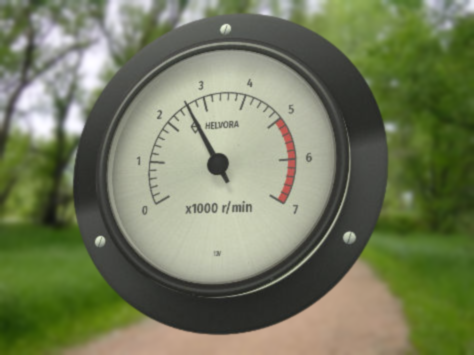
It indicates 2600,rpm
